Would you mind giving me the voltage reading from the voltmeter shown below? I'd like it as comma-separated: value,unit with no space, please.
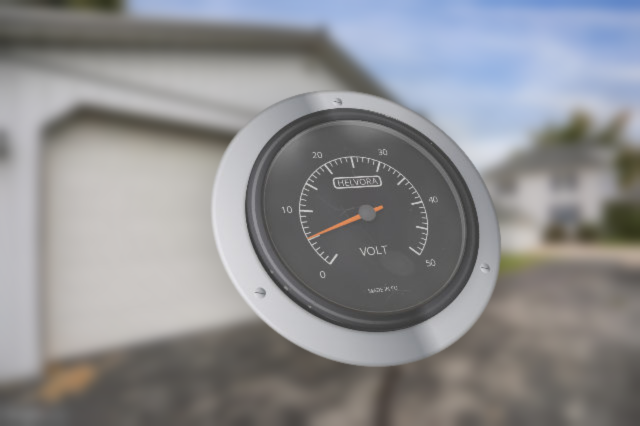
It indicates 5,V
